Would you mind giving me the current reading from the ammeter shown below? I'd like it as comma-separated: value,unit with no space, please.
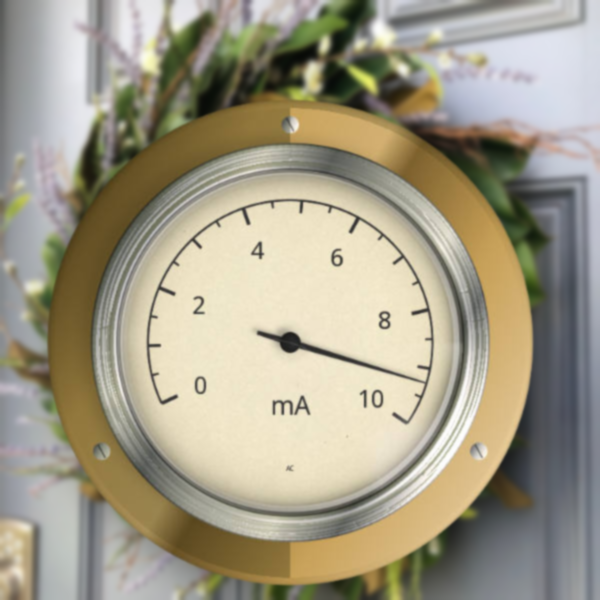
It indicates 9.25,mA
